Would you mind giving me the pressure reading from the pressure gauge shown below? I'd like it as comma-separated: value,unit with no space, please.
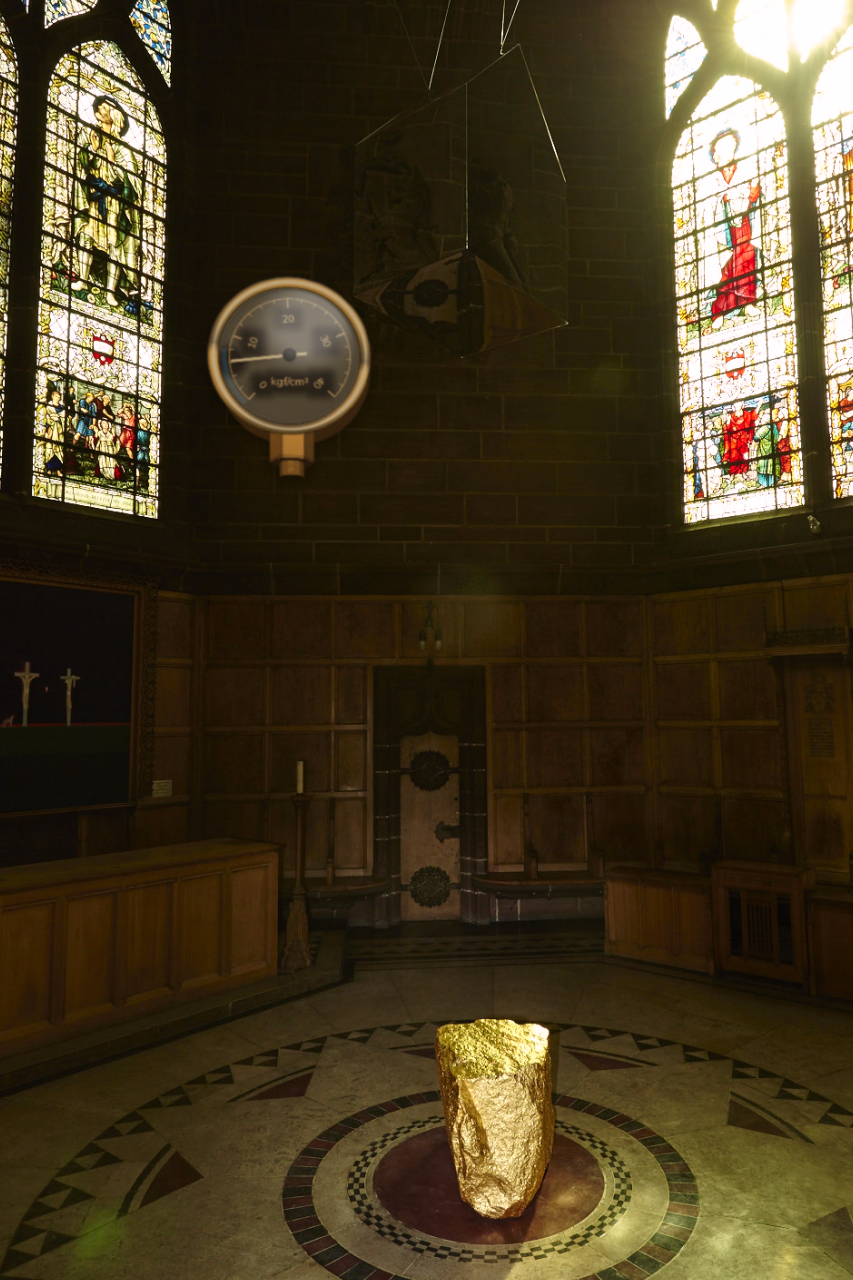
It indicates 6,kg/cm²
